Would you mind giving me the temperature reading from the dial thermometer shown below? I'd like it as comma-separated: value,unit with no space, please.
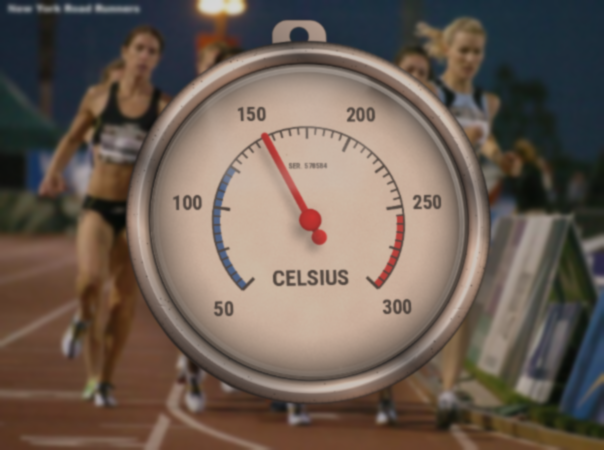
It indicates 150,°C
